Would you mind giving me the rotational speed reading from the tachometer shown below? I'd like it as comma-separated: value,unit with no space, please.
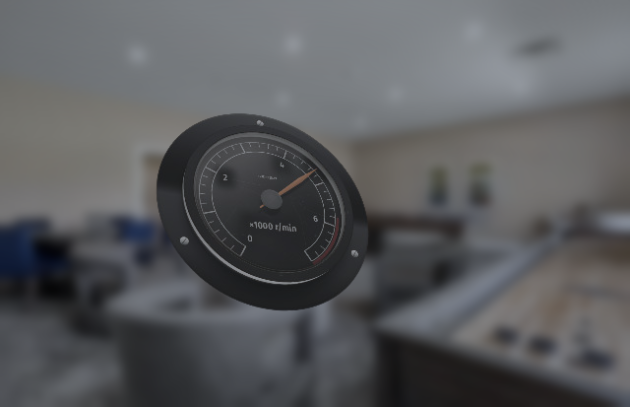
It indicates 4700,rpm
